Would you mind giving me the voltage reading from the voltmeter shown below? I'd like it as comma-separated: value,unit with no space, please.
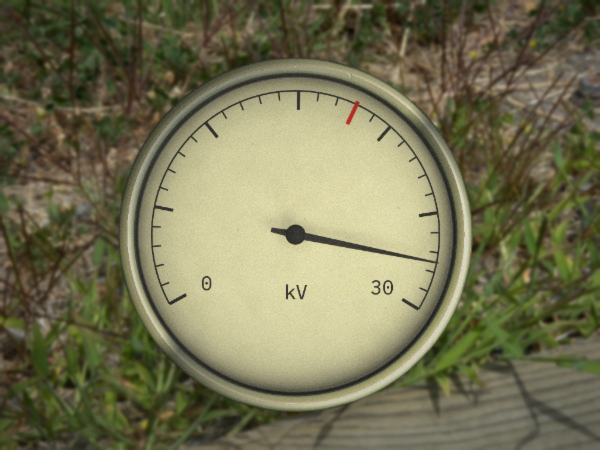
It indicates 27.5,kV
